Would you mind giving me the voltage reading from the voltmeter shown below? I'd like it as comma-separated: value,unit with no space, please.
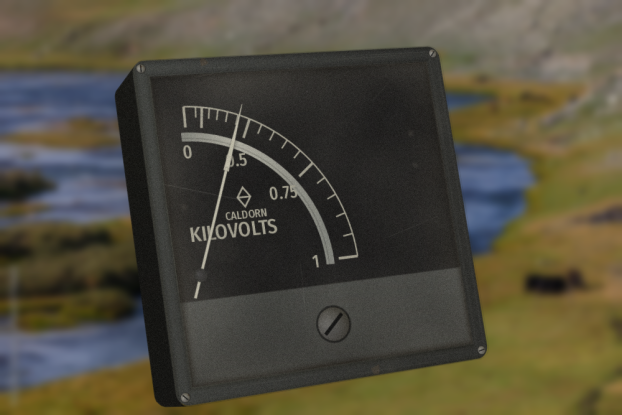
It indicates 0.45,kV
